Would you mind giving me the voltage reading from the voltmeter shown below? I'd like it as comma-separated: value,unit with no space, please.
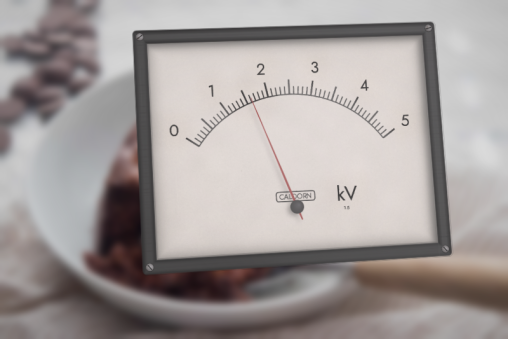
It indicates 1.6,kV
